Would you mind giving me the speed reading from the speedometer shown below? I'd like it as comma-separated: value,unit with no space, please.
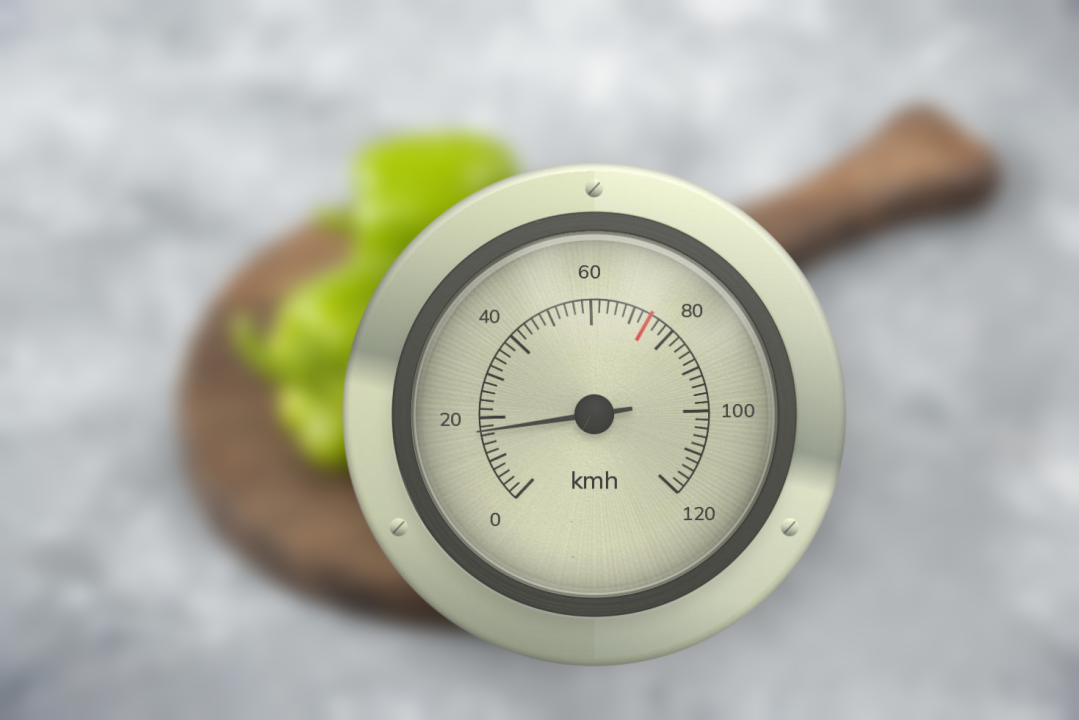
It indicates 17,km/h
